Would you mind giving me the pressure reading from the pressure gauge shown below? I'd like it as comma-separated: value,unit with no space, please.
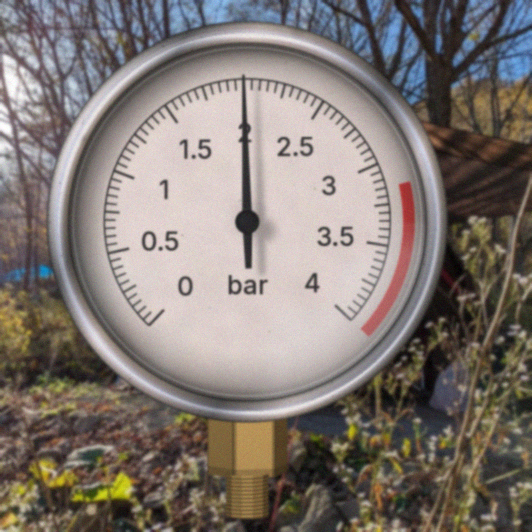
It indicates 2,bar
